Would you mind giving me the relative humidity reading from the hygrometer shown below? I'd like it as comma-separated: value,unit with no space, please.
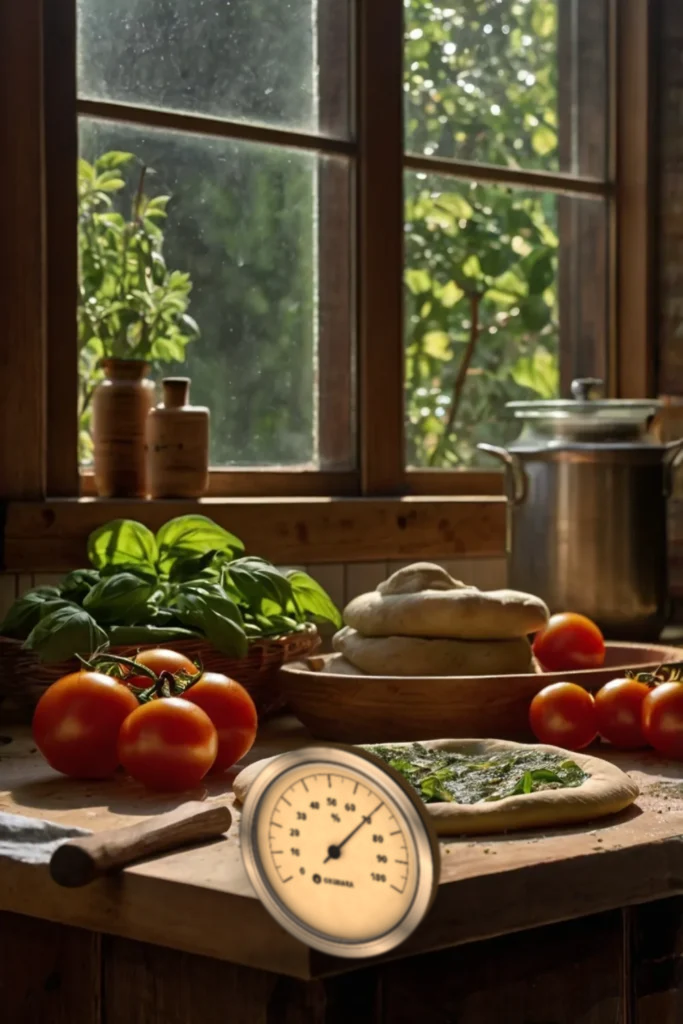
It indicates 70,%
